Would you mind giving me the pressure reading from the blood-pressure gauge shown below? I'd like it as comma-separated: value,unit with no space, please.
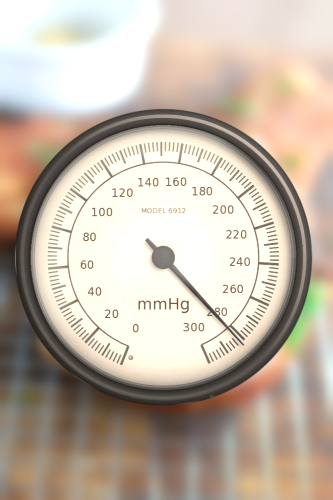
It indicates 282,mmHg
